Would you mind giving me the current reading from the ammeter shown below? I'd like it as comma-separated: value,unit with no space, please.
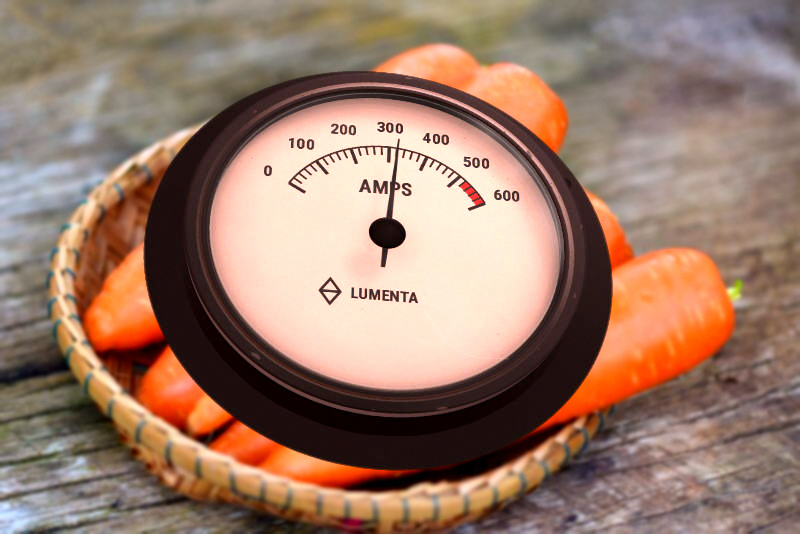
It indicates 320,A
